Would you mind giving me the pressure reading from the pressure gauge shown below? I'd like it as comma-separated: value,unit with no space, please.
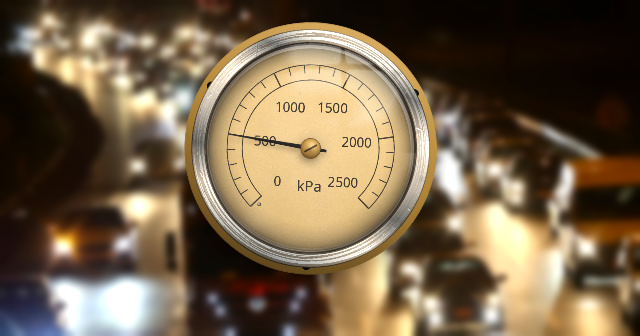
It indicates 500,kPa
